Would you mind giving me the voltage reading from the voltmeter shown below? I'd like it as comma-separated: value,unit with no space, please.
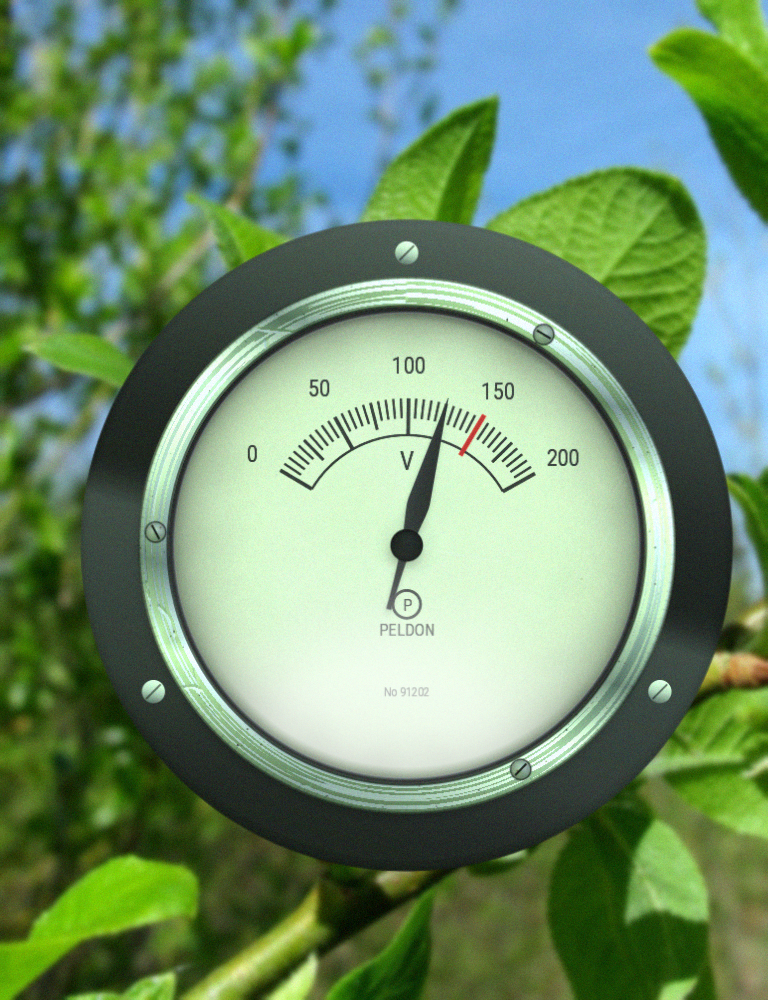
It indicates 125,V
